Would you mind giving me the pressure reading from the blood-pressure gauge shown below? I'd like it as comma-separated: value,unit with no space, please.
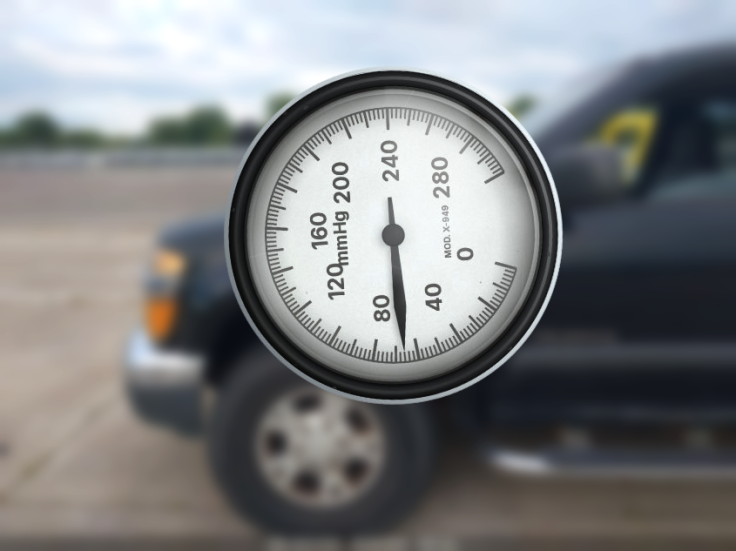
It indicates 66,mmHg
